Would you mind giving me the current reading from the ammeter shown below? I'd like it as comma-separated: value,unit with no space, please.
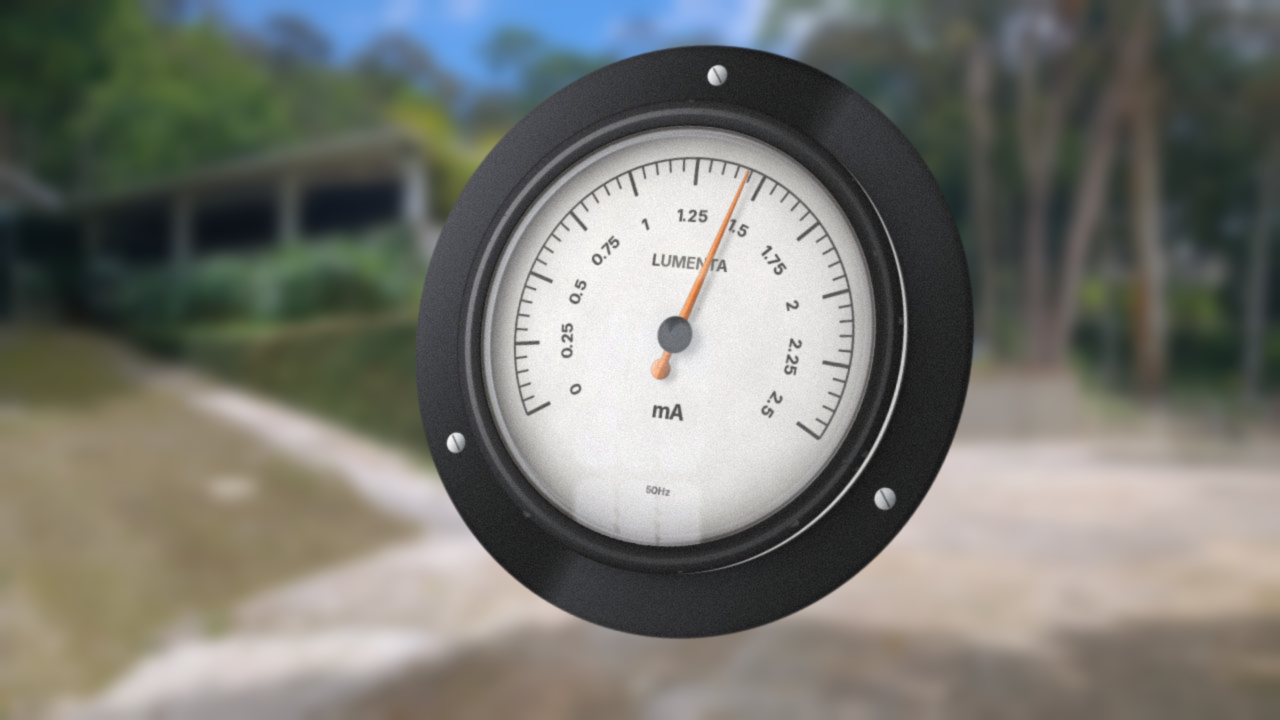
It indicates 1.45,mA
